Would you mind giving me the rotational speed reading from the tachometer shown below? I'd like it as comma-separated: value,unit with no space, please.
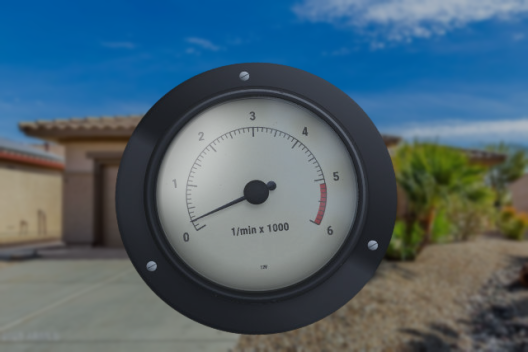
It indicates 200,rpm
